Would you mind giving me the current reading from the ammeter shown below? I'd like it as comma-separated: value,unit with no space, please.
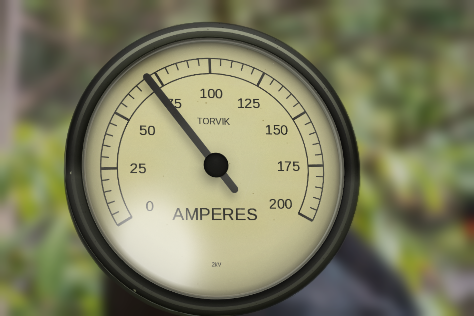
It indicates 70,A
